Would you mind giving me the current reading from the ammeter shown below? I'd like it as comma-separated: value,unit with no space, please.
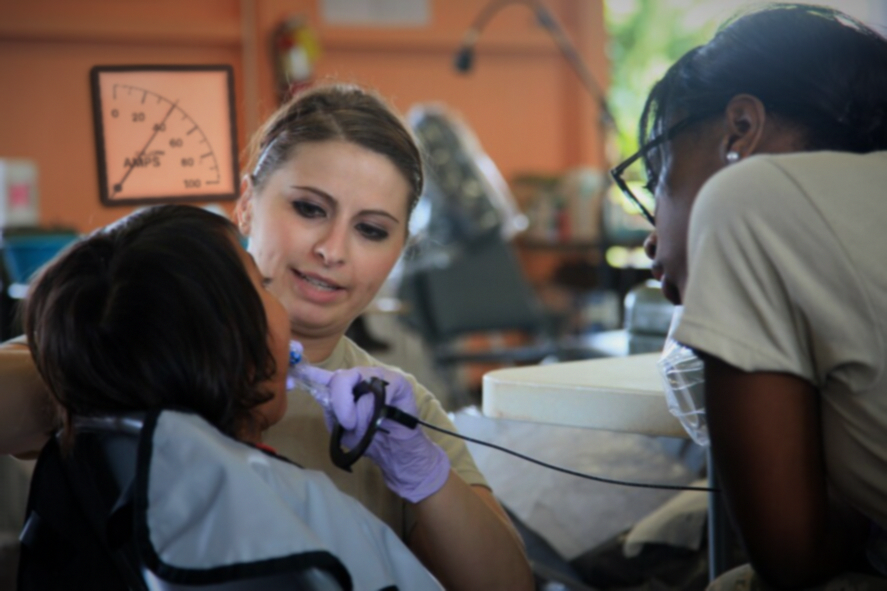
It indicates 40,A
